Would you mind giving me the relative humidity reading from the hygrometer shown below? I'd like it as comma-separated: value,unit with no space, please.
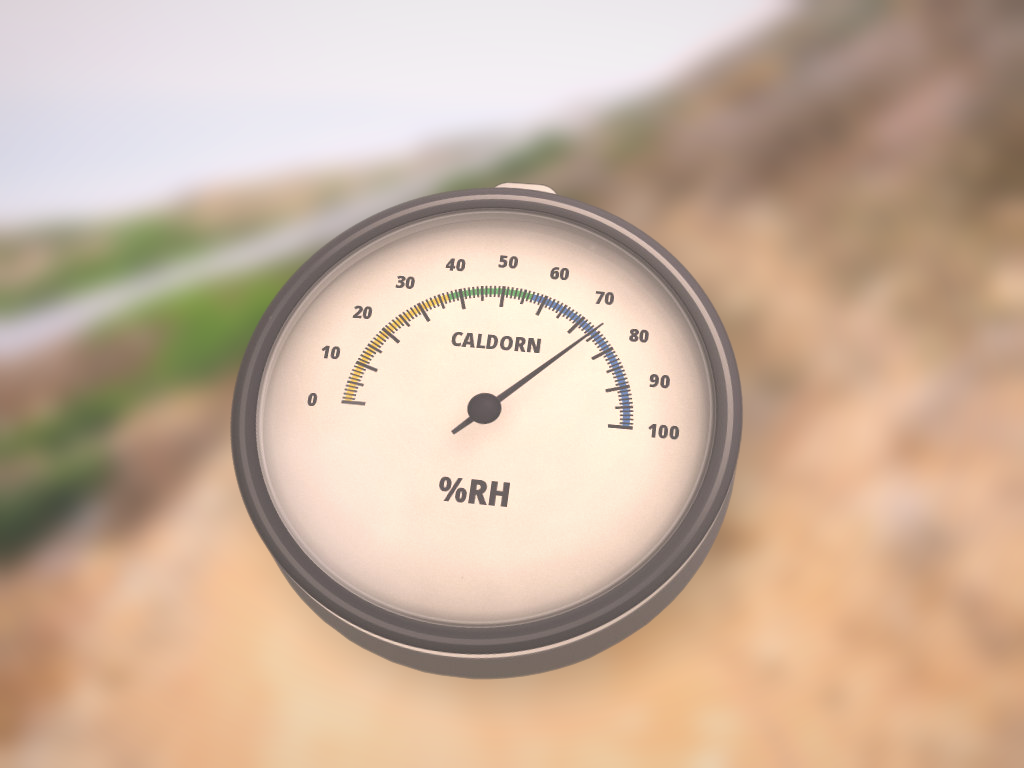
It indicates 75,%
